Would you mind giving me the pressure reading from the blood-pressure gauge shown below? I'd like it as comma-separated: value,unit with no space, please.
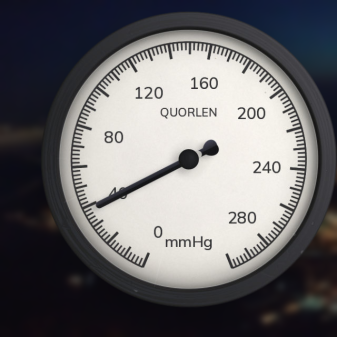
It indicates 38,mmHg
